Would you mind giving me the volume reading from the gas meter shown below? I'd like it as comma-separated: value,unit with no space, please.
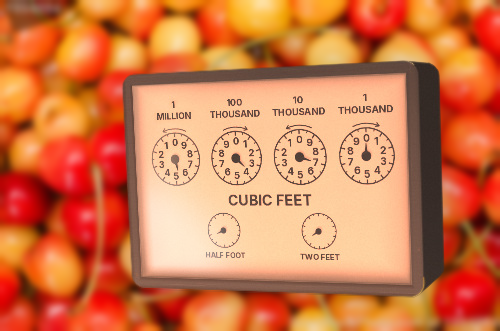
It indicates 537000,ft³
